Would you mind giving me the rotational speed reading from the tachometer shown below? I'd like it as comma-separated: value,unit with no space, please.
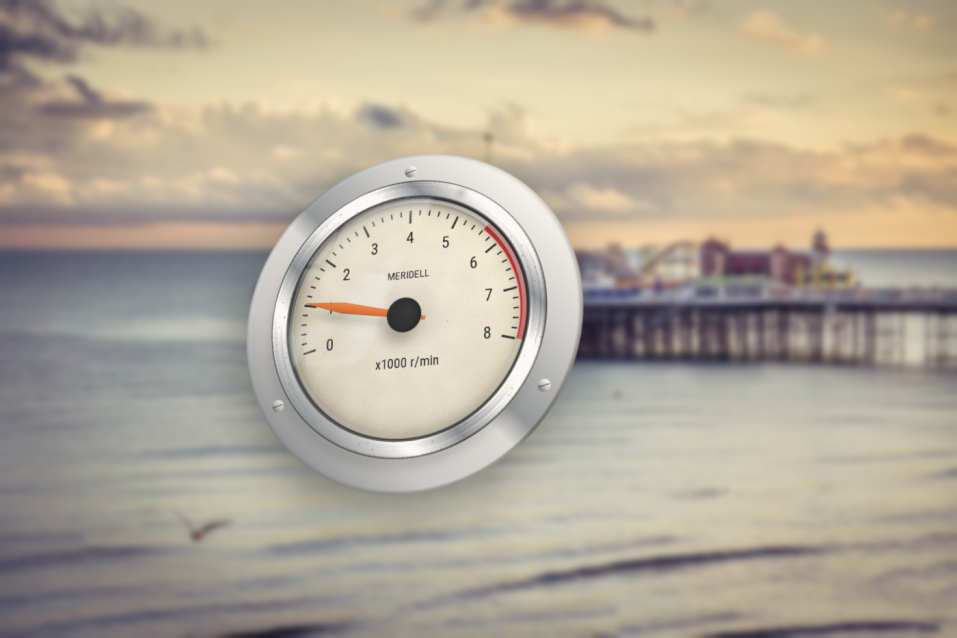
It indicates 1000,rpm
